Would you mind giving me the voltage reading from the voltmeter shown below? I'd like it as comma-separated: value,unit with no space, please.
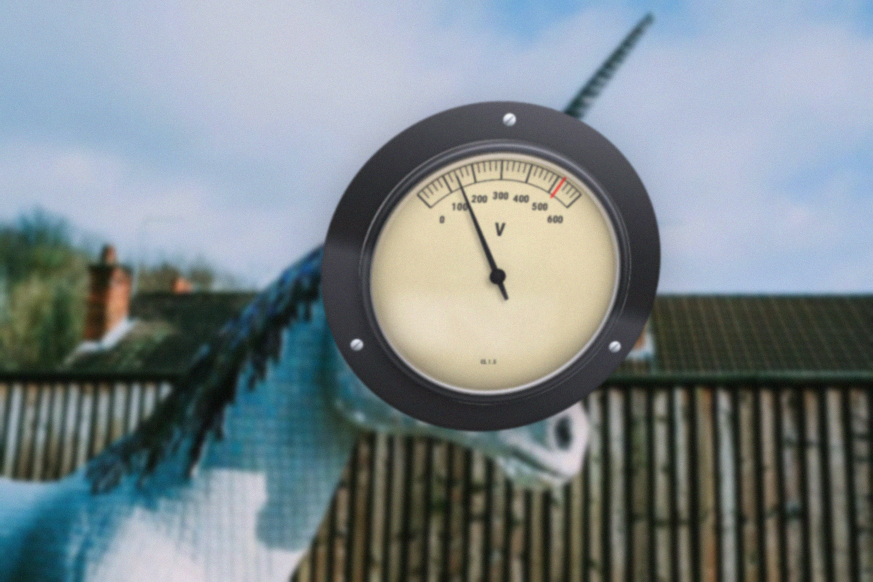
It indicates 140,V
